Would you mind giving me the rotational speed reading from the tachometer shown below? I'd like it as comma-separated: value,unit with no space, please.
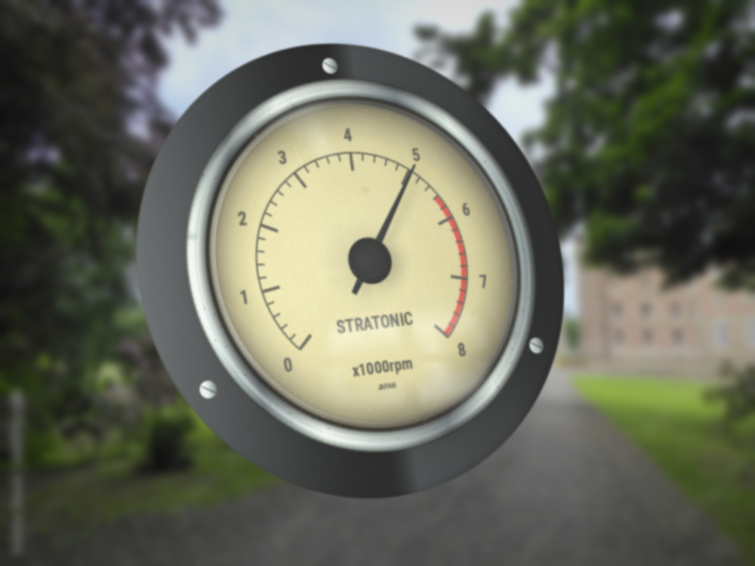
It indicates 5000,rpm
